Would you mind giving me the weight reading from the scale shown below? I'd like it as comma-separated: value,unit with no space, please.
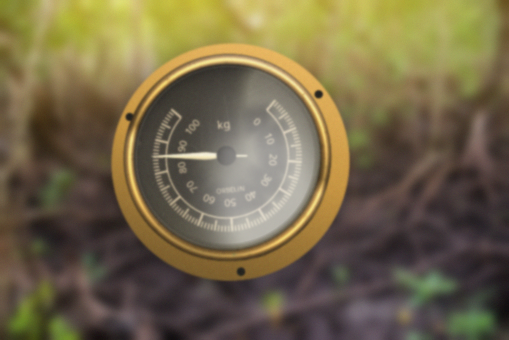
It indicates 85,kg
